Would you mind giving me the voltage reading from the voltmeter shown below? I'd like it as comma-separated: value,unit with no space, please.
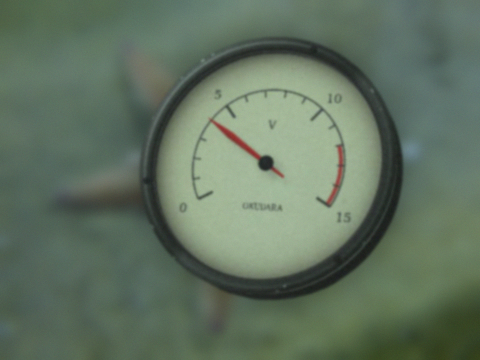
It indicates 4,V
